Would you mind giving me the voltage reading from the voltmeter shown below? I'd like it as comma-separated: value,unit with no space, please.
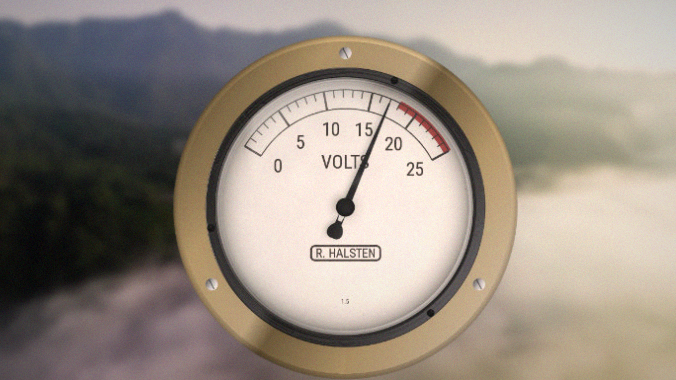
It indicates 17,V
